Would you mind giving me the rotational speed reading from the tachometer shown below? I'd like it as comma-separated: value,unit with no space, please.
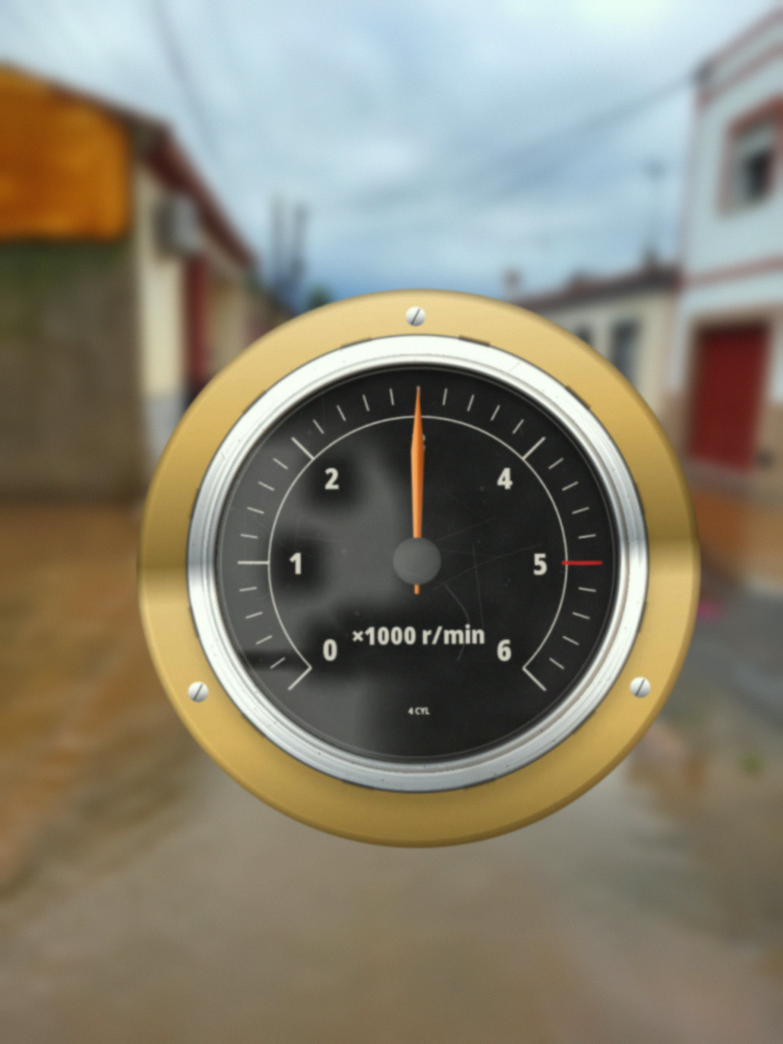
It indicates 3000,rpm
